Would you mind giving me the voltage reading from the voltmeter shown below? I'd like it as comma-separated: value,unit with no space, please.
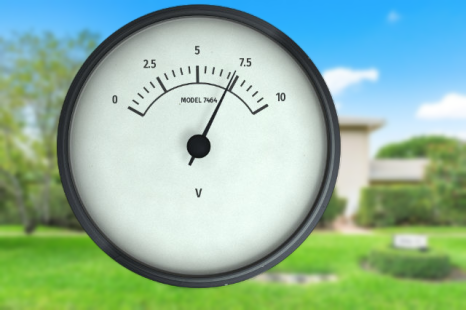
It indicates 7.25,V
